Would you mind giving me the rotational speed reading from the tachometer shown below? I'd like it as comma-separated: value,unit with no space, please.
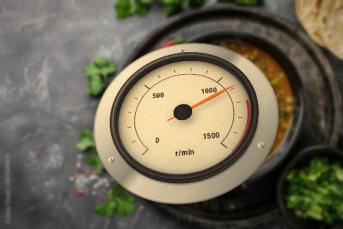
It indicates 1100,rpm
